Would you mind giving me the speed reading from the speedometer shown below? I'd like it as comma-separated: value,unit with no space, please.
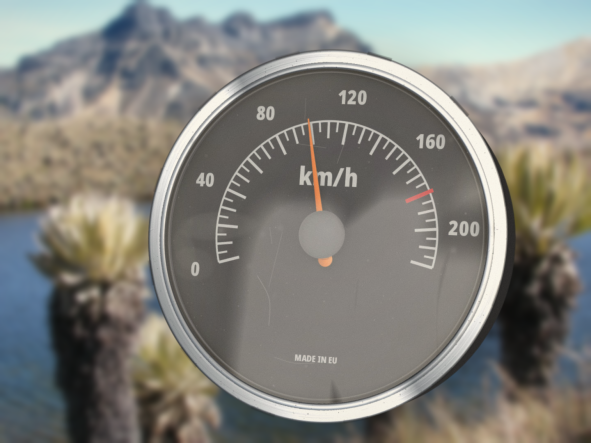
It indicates 100,km/h
